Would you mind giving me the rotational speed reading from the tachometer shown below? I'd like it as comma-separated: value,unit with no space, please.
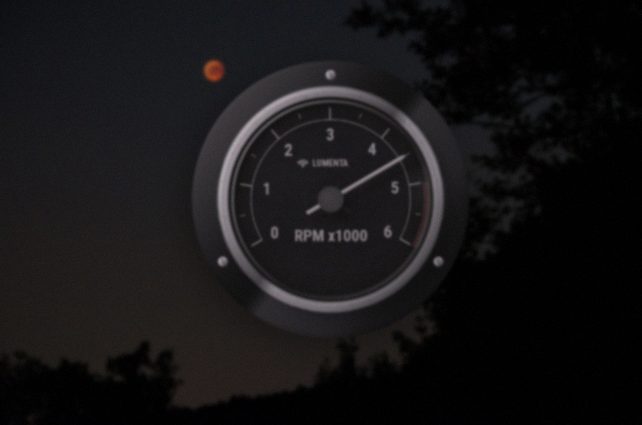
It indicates 4500,rpm
